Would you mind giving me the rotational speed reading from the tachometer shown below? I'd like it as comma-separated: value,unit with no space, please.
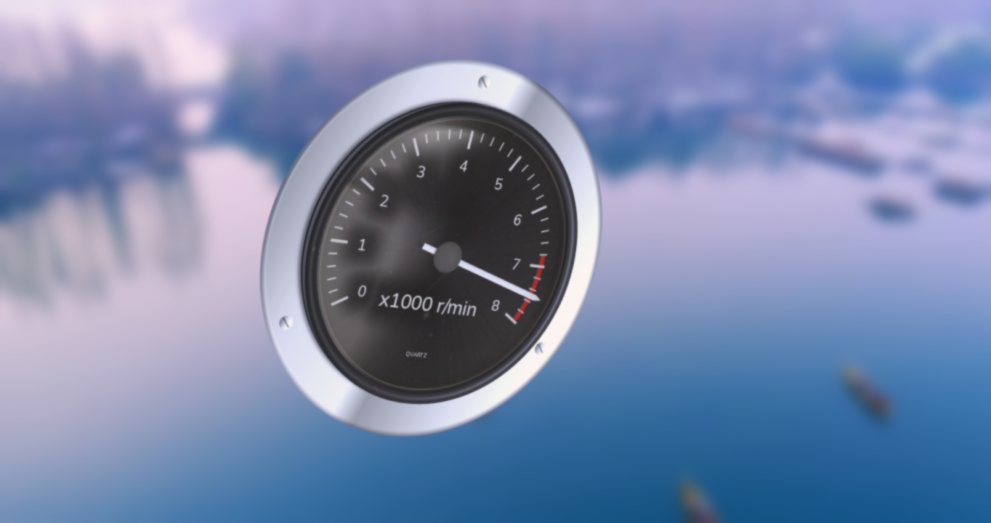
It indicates 7500,rpm
